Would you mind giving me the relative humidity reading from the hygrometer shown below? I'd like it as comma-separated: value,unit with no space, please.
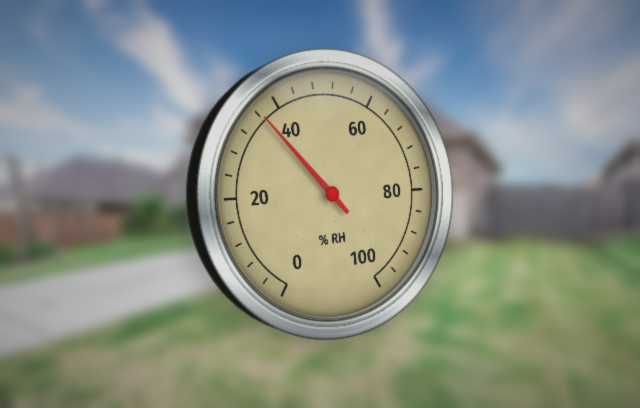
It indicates 36,%
